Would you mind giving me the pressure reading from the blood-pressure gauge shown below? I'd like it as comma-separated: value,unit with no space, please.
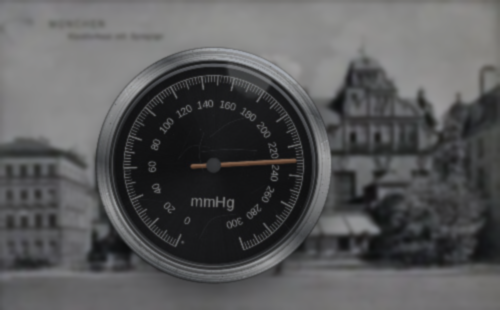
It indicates 230,mmHg
